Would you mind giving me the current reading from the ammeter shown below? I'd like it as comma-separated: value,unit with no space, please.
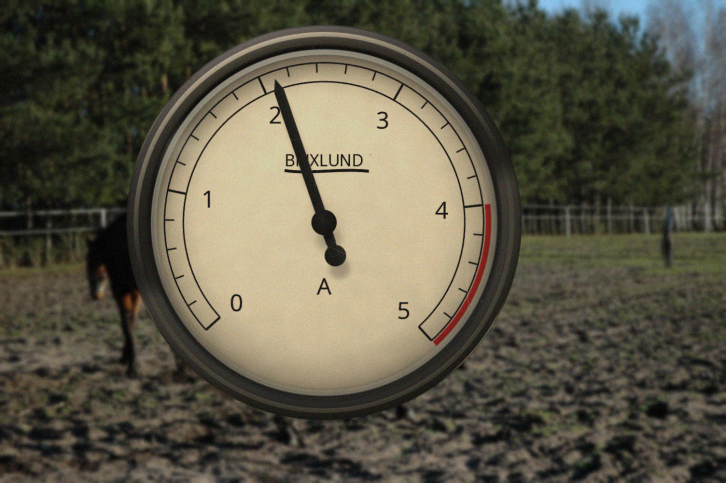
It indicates 2.1,A
